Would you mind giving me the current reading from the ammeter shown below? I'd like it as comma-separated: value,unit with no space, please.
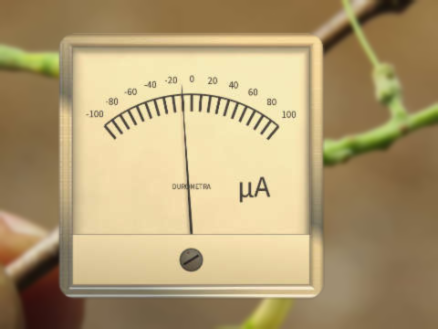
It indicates -10,µA
